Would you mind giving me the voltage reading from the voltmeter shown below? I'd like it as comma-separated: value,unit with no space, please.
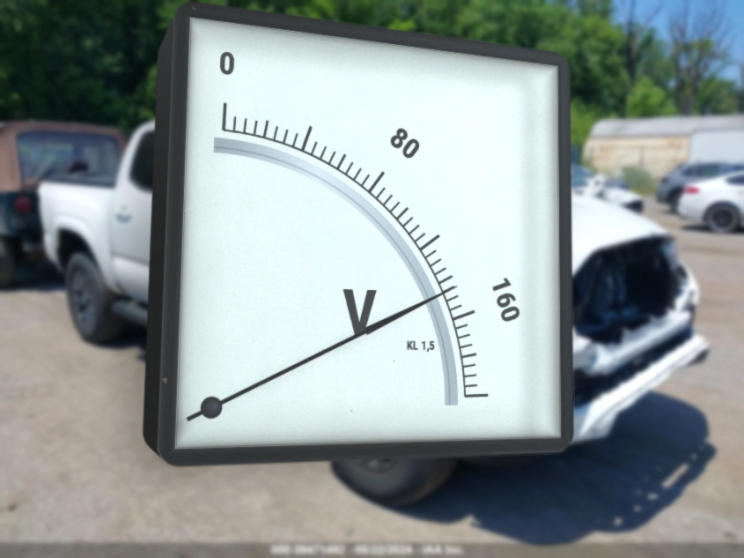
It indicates 145,V
